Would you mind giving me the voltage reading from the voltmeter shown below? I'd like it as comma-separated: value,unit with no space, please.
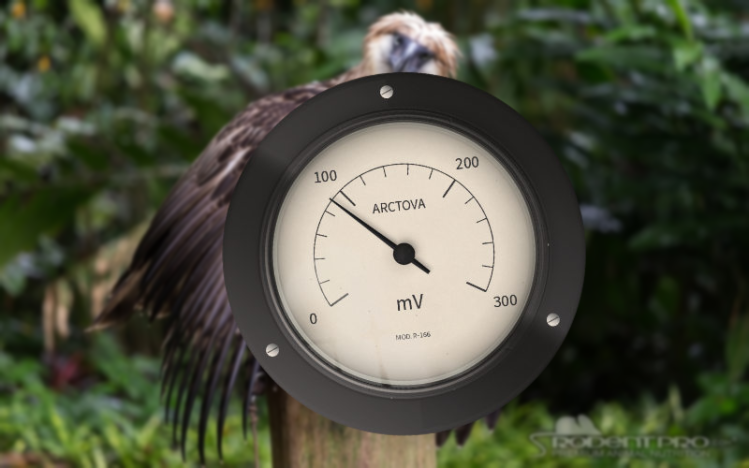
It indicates 90,mV
